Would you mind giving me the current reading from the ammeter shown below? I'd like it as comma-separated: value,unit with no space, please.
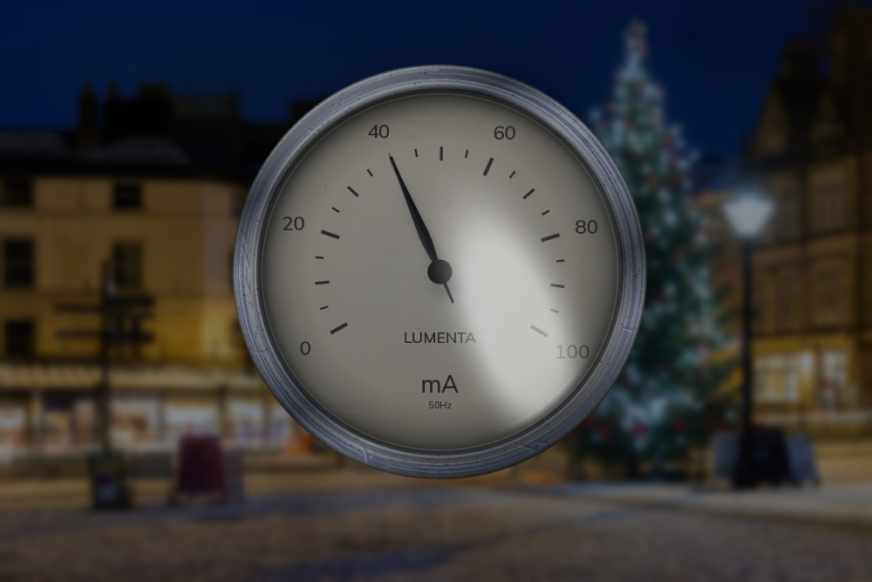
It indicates 40,mA
